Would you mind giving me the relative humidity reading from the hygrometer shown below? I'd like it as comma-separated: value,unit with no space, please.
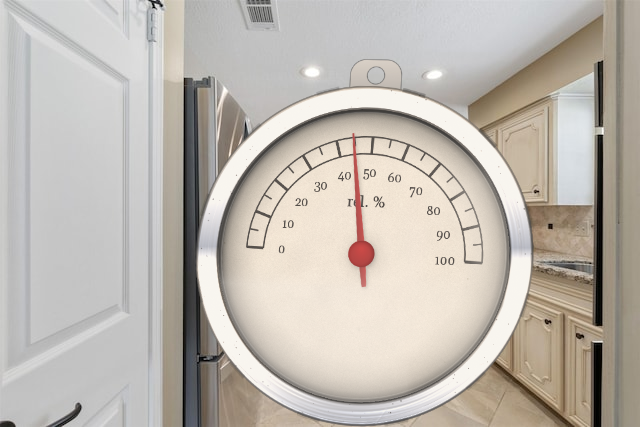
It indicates 45,%
